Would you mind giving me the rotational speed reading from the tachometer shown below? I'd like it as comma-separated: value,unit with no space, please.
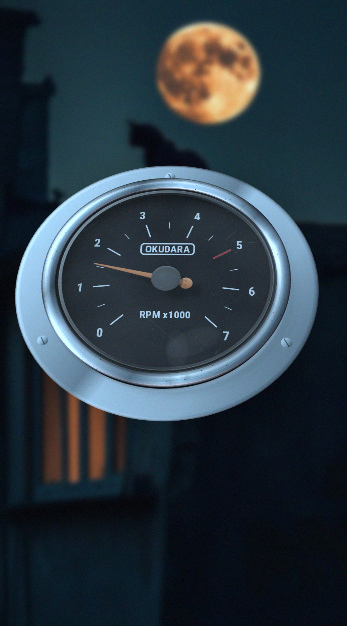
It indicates 1500,rpm
